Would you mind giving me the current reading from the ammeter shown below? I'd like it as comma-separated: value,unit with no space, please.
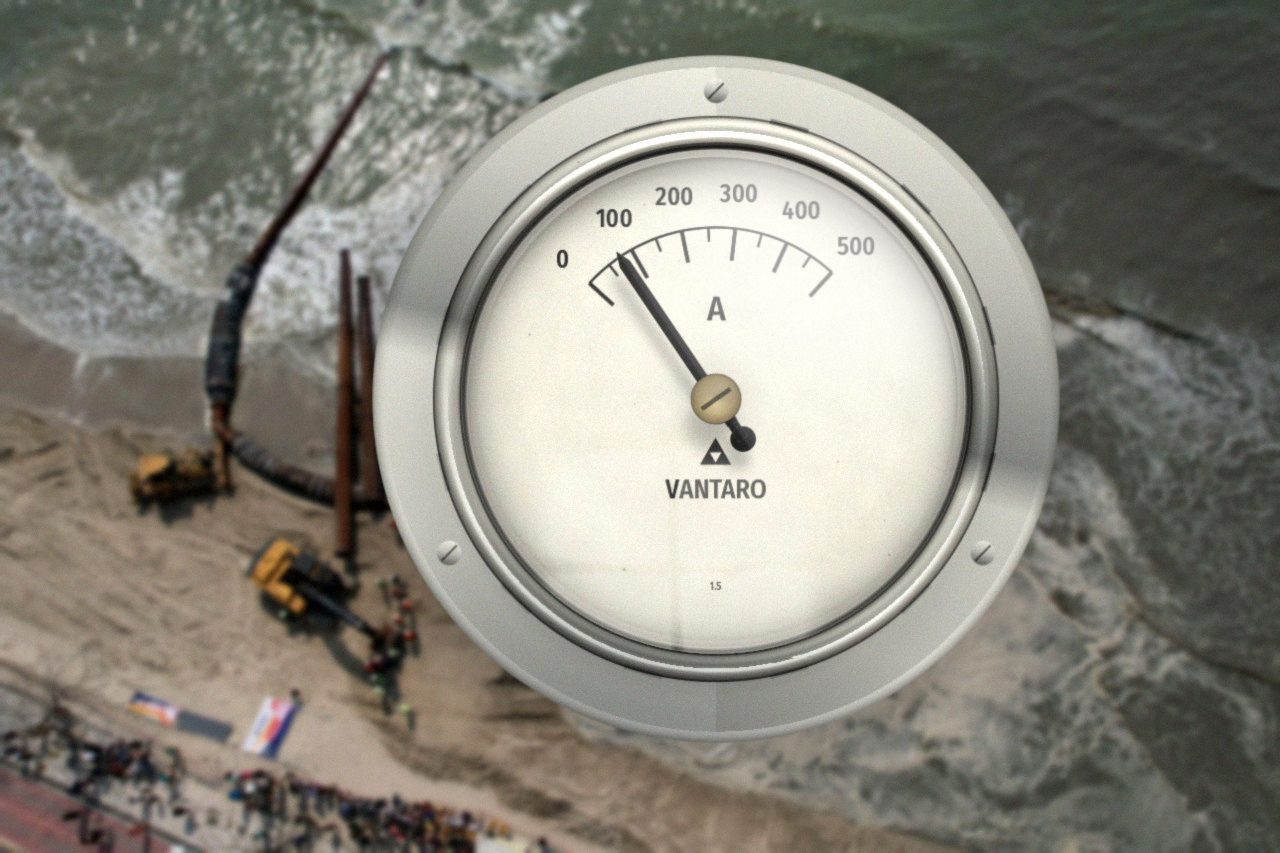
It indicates 75,A
